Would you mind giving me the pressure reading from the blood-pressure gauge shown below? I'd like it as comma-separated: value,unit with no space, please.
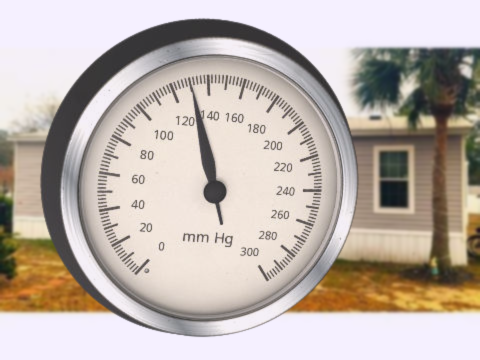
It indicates 130,mmHg
